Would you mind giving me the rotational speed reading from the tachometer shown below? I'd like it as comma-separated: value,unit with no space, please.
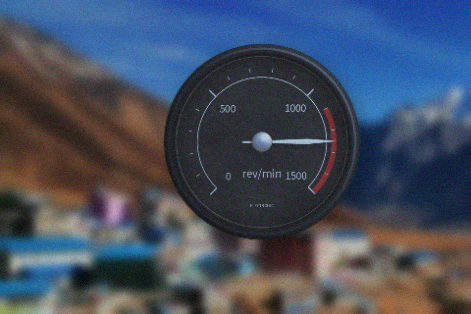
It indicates 1250,rpm
